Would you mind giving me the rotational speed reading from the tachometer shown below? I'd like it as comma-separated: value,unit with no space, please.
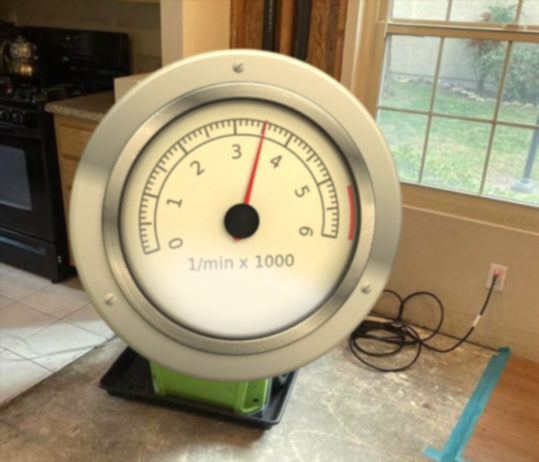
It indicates 3500,rpm
